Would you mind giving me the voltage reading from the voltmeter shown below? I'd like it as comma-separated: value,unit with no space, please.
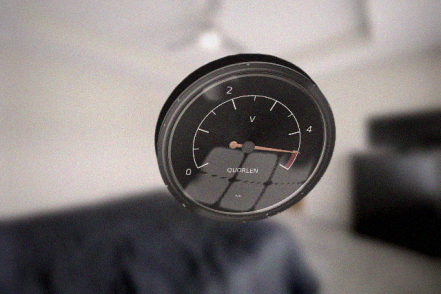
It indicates 4.5,V
